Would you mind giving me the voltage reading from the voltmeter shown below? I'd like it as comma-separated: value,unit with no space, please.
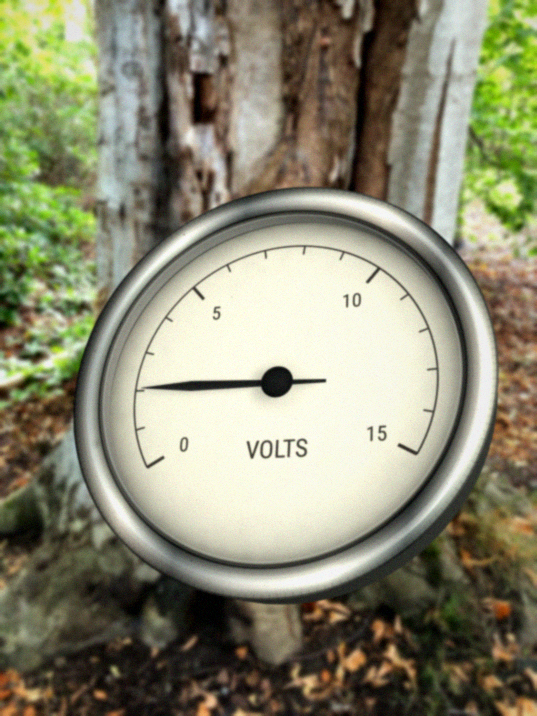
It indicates 2,V
